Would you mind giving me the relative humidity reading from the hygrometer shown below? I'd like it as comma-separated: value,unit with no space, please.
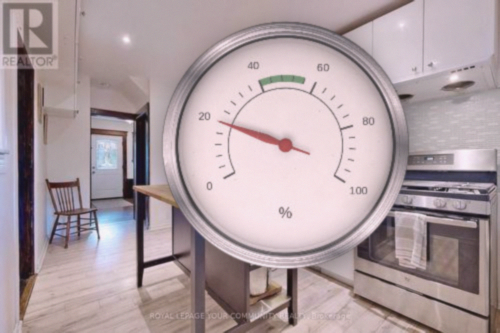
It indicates 20,%
